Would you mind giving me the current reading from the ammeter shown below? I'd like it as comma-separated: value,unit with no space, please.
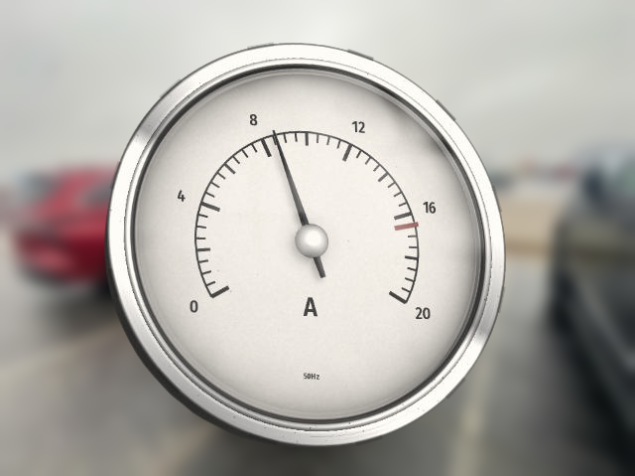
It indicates 8.5,A
